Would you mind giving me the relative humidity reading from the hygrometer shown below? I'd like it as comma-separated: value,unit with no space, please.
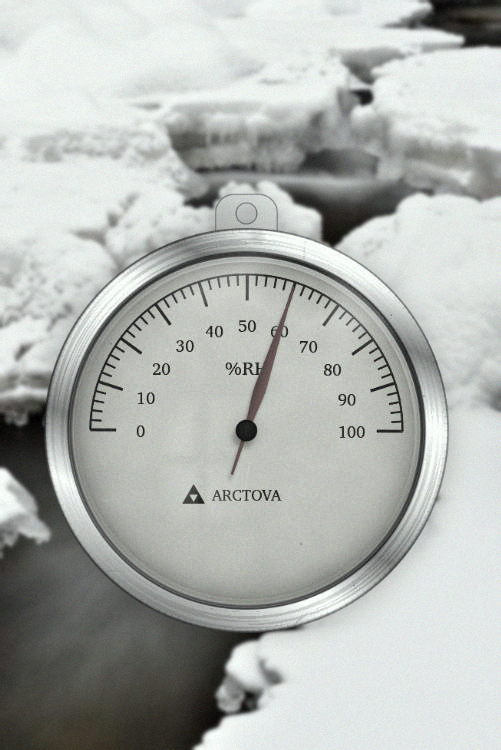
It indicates 60,%
